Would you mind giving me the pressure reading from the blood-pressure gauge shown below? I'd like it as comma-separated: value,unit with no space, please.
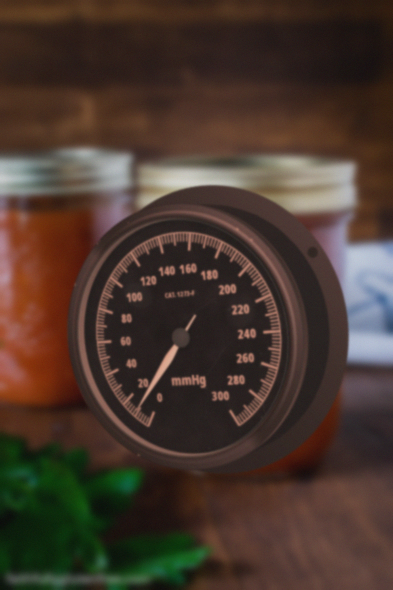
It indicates 10,mmHg
